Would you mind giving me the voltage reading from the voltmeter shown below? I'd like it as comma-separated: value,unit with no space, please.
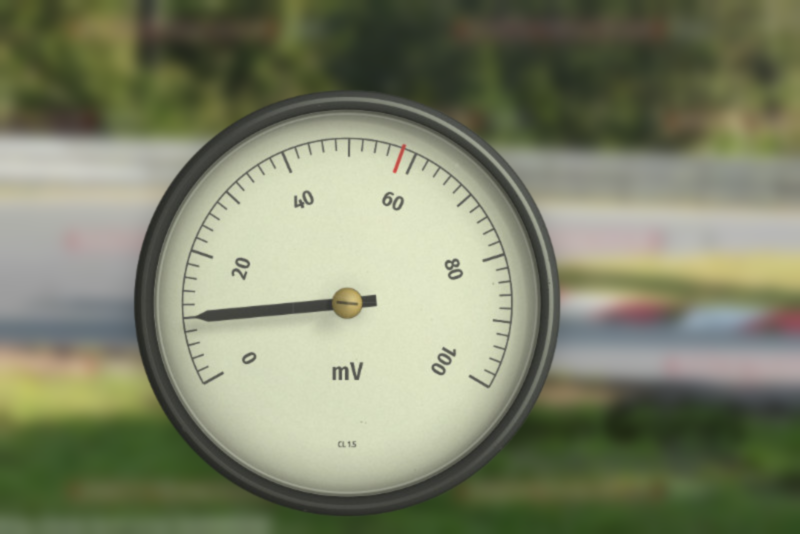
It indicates 10,mV
